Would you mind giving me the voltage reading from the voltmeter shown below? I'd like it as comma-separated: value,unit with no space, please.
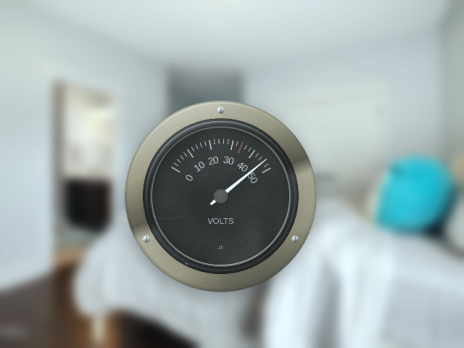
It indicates 46,V
